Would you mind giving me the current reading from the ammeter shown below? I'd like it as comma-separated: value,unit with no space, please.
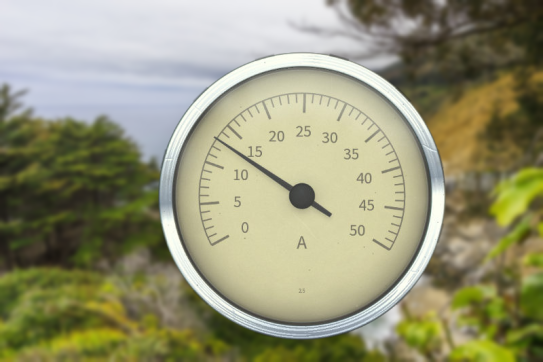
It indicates 13,A
